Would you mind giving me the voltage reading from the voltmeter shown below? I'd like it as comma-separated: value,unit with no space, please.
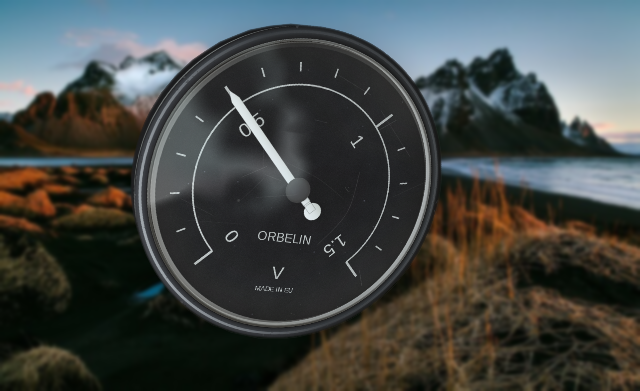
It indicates 0.5,V
